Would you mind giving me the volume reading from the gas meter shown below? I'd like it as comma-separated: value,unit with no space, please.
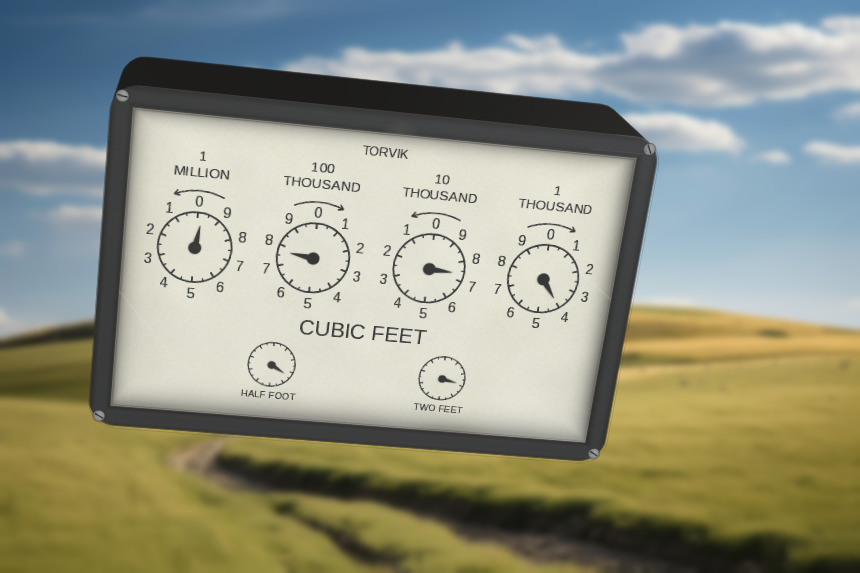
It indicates 977400,ft³
